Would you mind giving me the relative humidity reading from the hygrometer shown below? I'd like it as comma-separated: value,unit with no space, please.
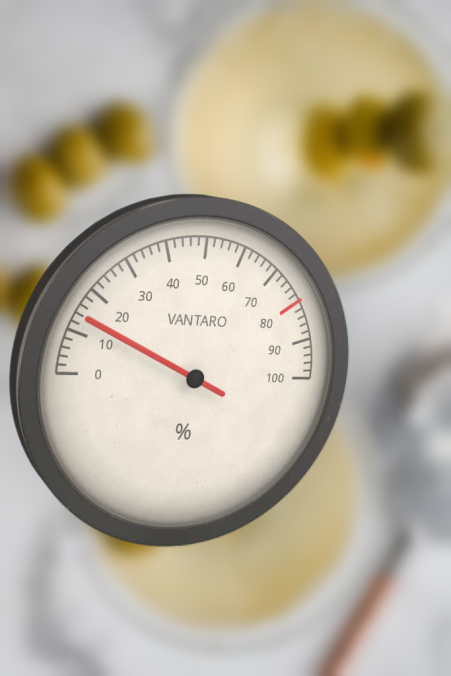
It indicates 14,%
